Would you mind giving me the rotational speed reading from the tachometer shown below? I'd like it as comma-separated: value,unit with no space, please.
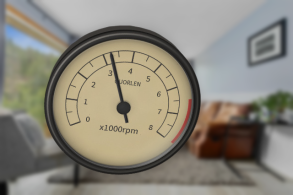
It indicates 3250,rpm
